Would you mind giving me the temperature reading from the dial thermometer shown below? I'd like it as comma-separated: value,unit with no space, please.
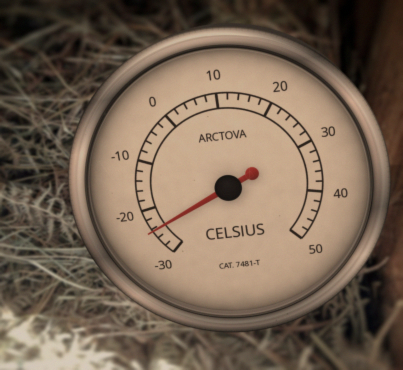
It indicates -24,°C
